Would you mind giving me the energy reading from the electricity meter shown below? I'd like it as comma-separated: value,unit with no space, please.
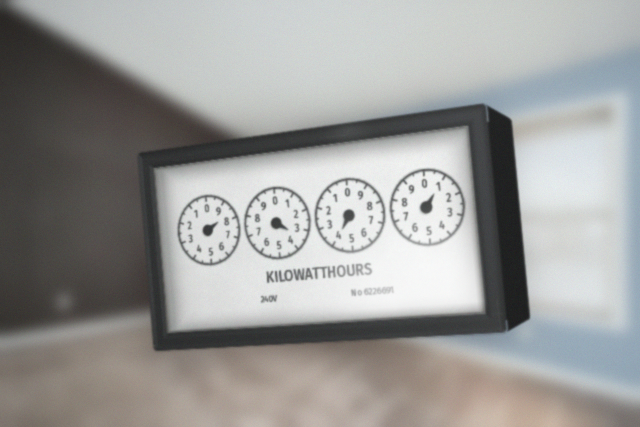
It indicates 8341,kWh
